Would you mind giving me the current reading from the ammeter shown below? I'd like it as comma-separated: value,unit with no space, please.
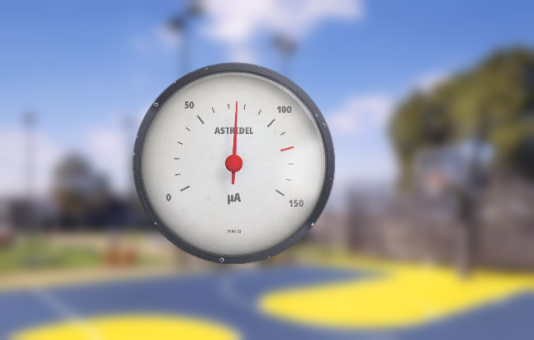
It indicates 75,µA
